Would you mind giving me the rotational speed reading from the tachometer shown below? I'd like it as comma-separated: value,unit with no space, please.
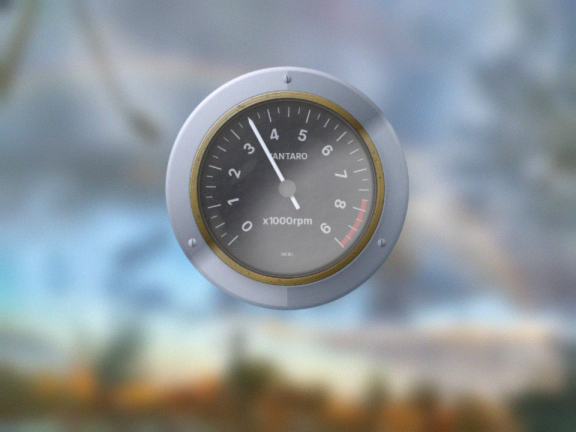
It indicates 3500,rpm
